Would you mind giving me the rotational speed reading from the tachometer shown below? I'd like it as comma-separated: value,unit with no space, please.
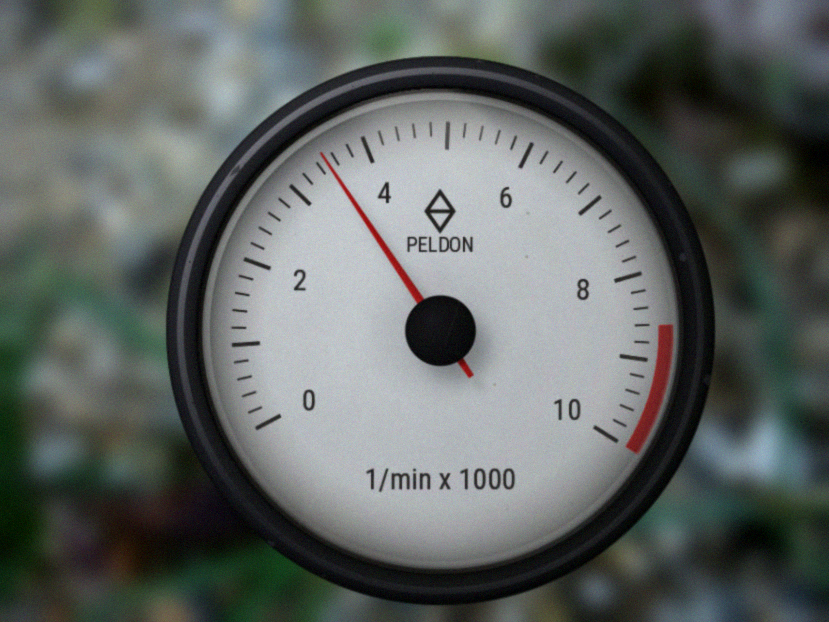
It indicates 3500,rpm
